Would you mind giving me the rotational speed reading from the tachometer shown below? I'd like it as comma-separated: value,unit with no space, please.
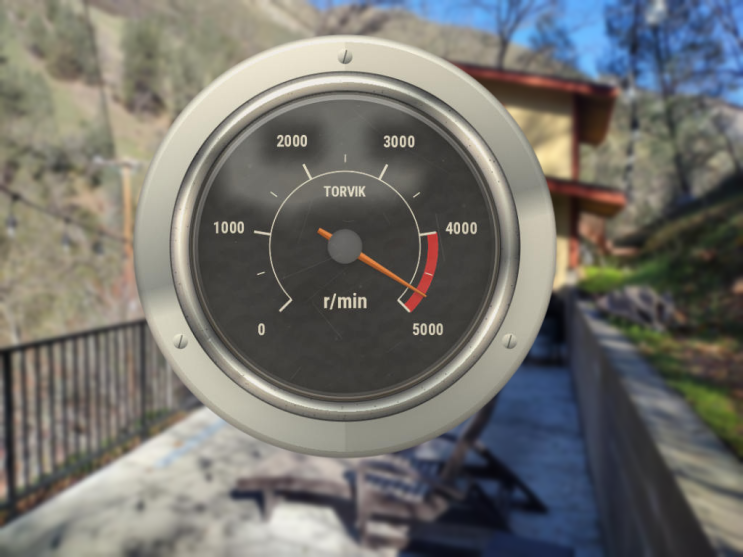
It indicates 4750,rpm
